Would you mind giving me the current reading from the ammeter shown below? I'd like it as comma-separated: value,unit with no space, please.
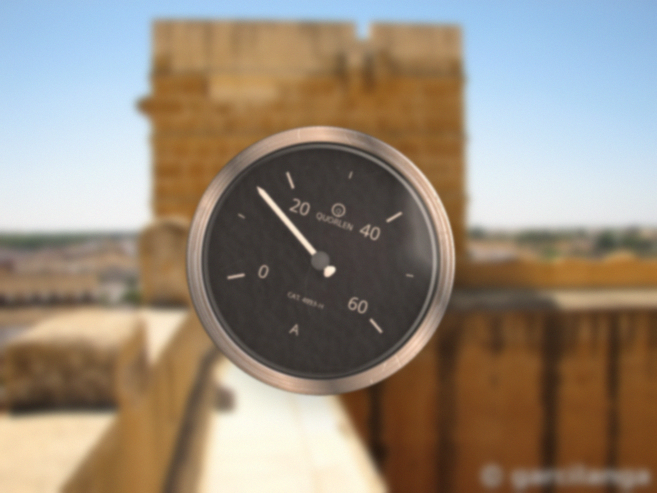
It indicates 15,A
